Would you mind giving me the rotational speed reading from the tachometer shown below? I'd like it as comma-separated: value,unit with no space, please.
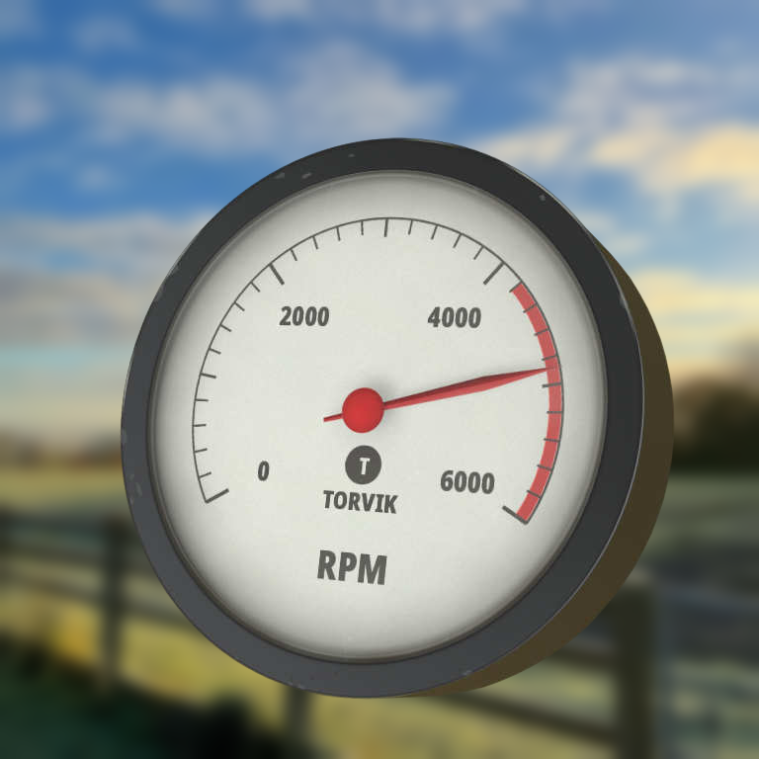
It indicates 4900,rpm
